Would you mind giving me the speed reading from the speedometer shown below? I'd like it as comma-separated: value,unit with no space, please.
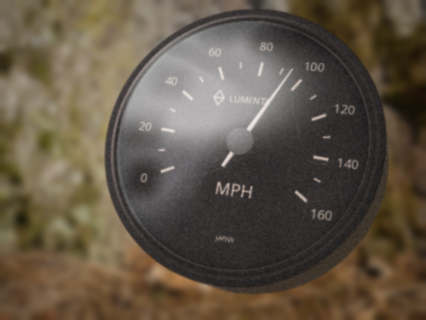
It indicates 95,mph
